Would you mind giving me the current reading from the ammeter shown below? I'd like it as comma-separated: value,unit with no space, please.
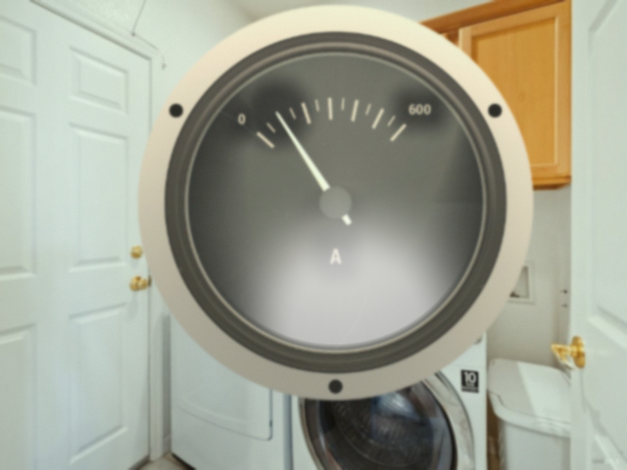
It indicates 100,A
